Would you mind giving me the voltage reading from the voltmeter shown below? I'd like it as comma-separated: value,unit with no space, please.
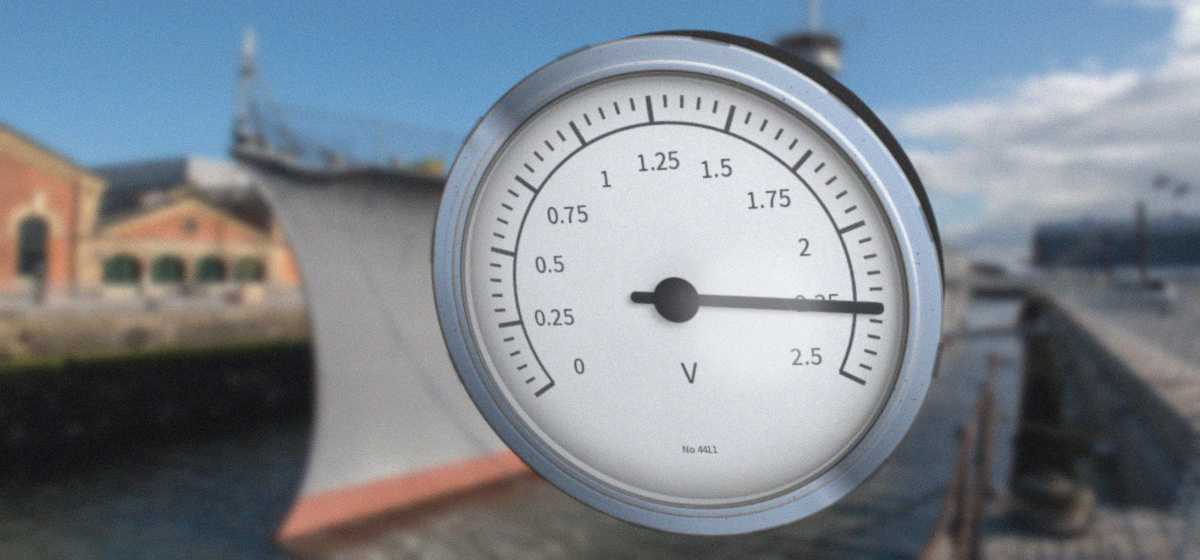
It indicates 2.25,V
